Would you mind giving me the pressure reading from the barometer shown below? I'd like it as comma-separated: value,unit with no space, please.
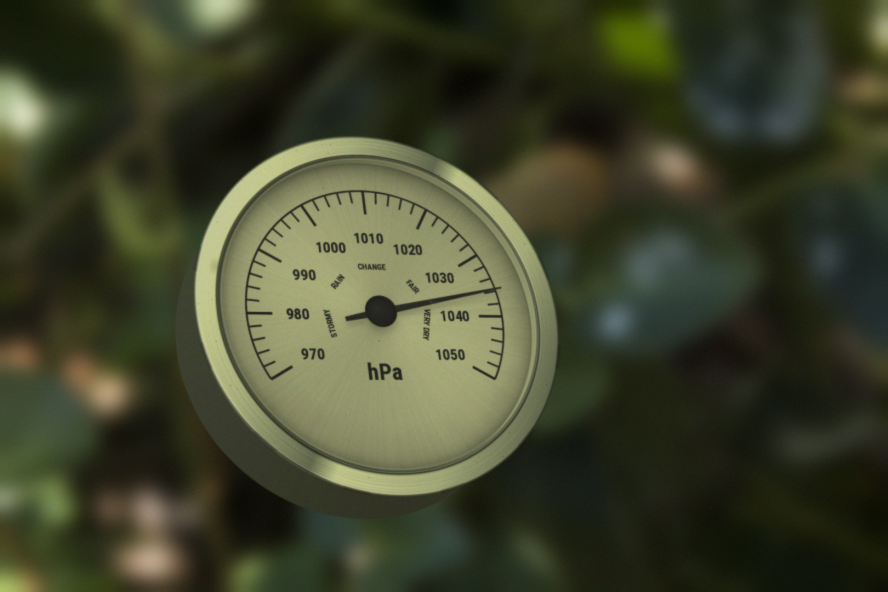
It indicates 1036,hPa
